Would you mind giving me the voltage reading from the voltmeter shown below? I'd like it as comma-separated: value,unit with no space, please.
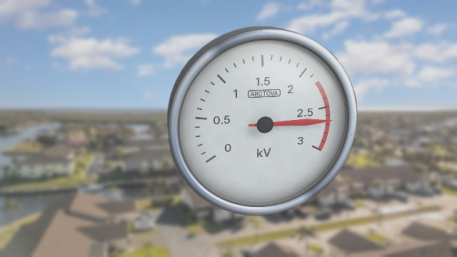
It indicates 2.65,kV
